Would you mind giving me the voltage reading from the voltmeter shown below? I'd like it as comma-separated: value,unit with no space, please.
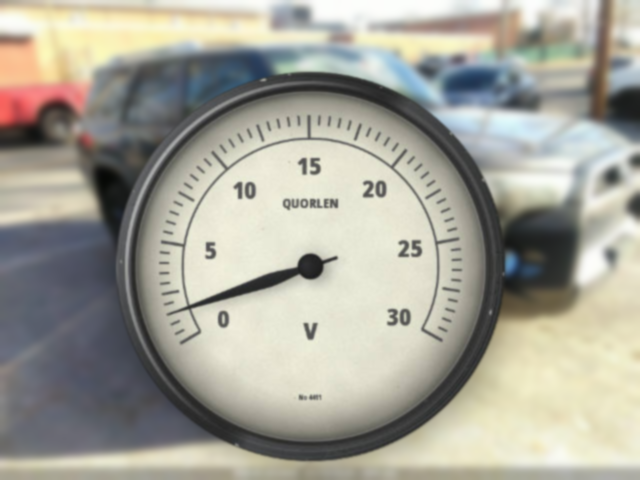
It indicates 1.5,V
